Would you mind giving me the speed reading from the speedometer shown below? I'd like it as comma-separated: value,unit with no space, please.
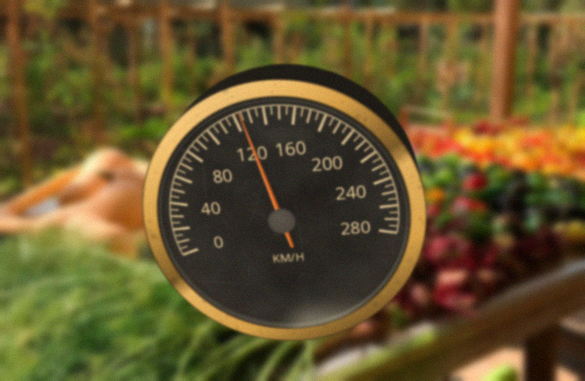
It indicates 125,km/h
